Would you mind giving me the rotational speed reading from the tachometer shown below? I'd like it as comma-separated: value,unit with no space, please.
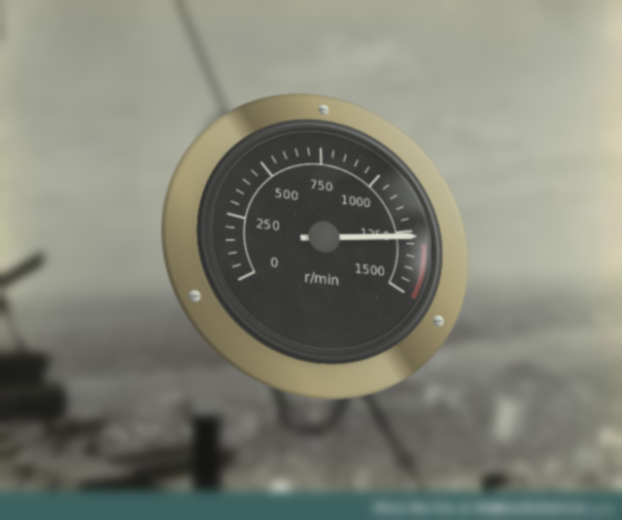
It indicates 1275,rpm
